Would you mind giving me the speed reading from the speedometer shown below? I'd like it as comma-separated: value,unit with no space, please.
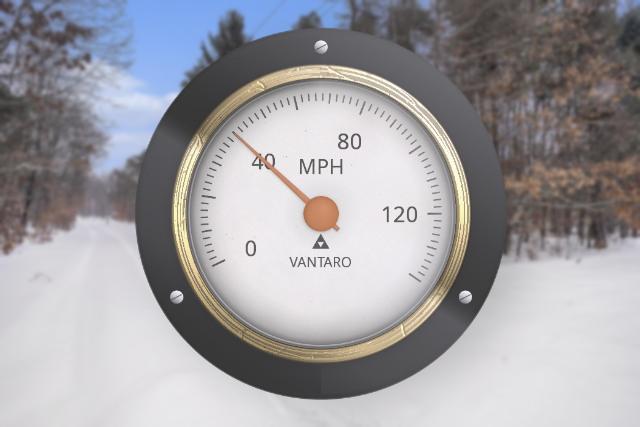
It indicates 40,mph
